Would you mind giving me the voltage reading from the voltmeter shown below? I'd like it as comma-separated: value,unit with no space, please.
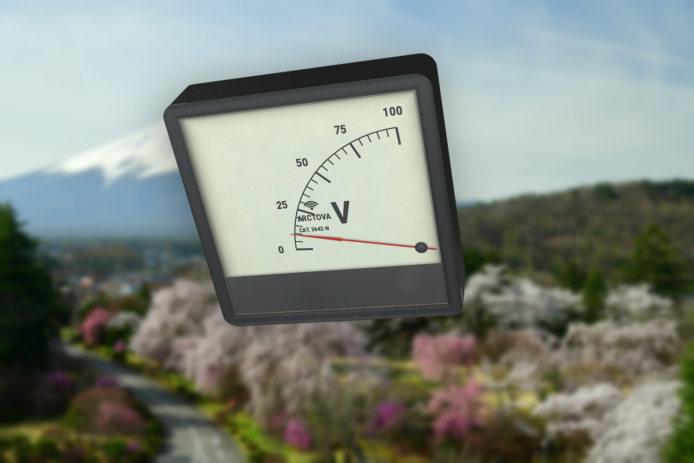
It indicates 10,V
